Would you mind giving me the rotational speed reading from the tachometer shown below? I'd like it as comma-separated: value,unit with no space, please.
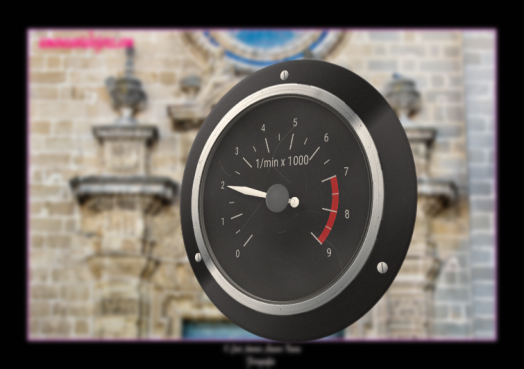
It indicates 2000,rpm
